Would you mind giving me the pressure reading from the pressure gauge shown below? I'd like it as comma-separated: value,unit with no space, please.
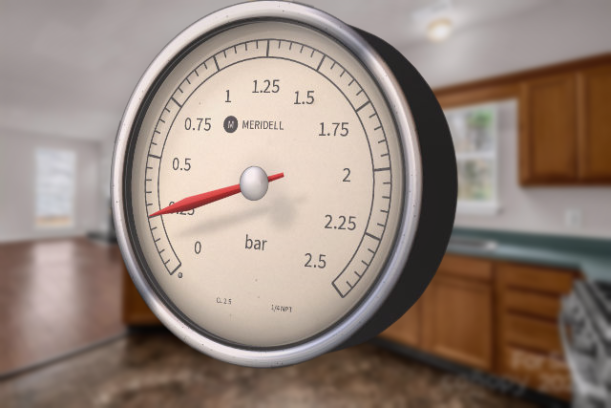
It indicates 0.25,bar
